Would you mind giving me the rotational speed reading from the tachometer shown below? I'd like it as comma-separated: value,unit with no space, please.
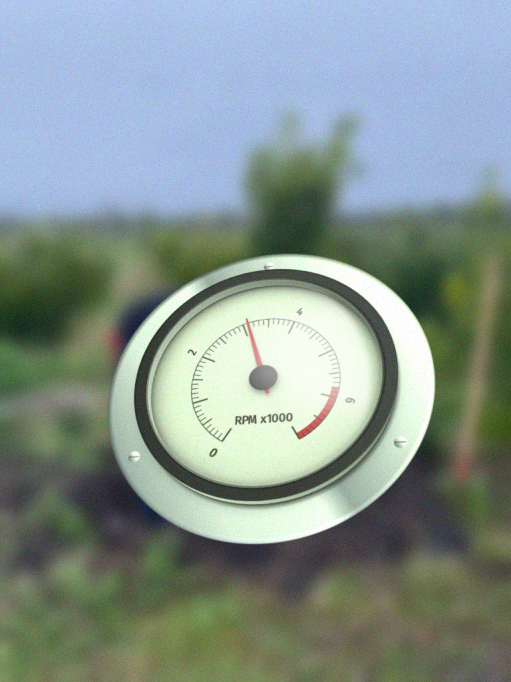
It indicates 3100,rpm
